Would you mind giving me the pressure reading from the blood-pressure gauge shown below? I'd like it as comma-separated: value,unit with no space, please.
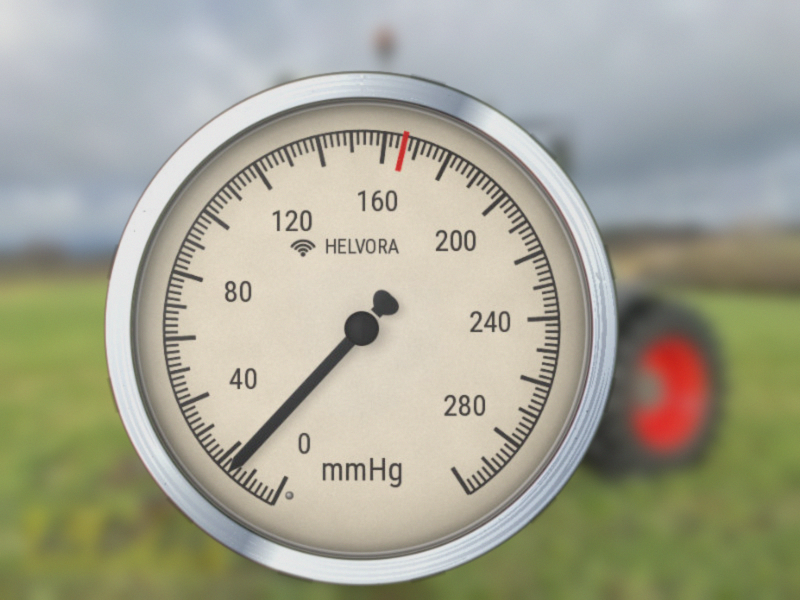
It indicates 16,mmHg
